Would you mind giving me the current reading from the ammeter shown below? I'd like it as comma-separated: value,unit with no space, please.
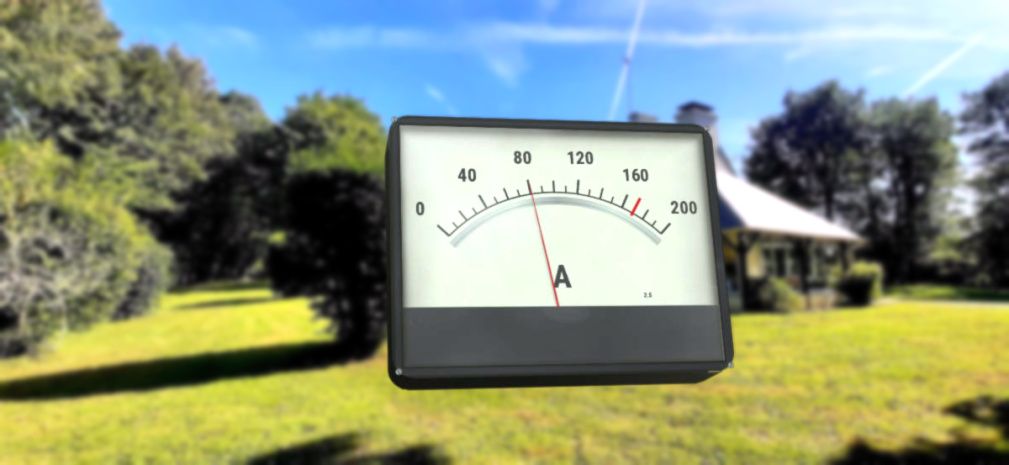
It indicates 80,A
